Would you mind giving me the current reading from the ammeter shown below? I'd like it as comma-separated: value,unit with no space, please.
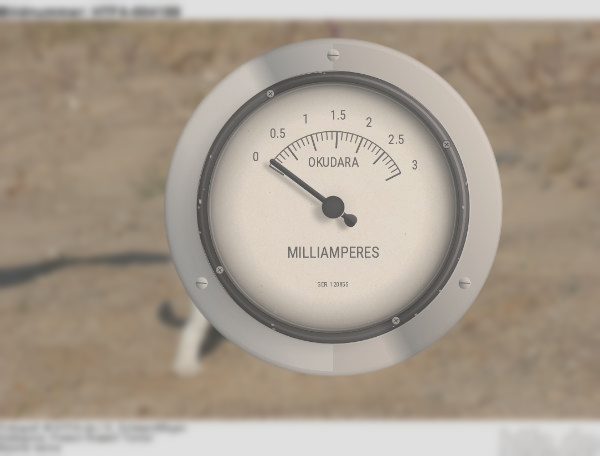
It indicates 0.1,mA
